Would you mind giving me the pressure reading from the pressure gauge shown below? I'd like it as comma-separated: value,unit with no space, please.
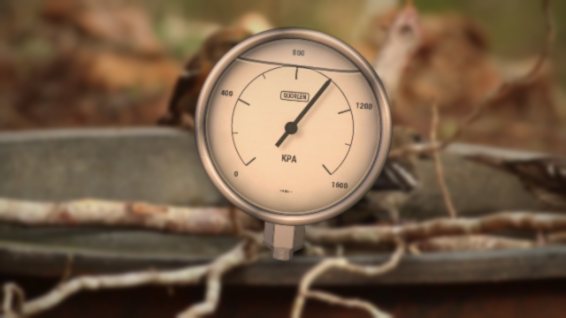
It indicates 1000,kPa
